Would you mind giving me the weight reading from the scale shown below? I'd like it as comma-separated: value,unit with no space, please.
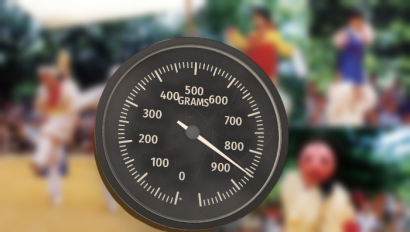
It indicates 860,g
